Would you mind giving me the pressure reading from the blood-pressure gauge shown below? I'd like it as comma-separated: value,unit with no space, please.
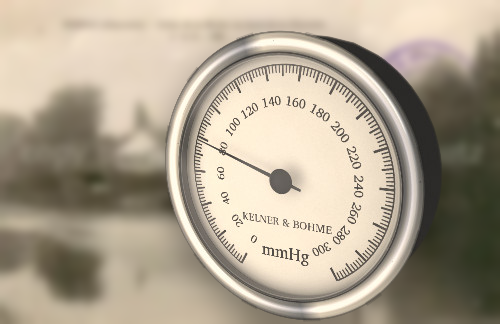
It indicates 80,mmHg
